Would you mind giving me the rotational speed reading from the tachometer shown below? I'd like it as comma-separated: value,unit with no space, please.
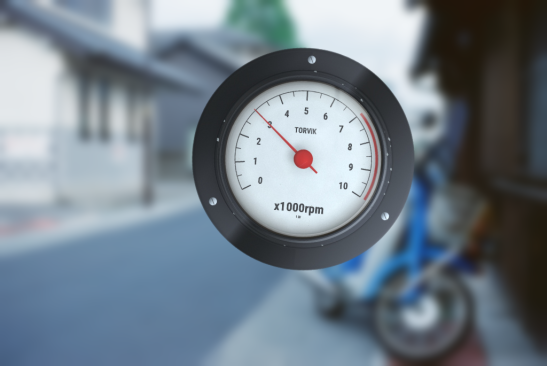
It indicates 3000,rpm
